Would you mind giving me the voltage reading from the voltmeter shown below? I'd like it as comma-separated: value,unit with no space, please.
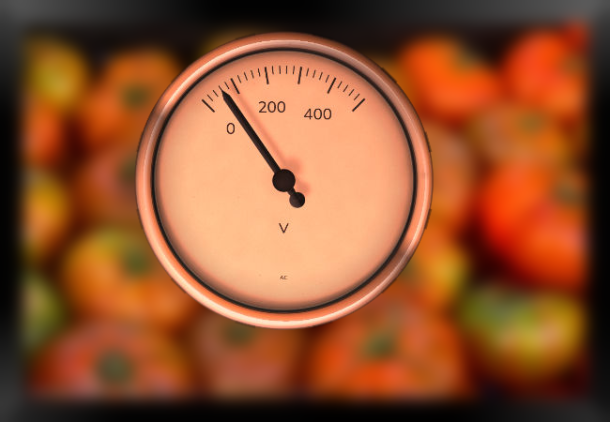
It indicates 60,V
